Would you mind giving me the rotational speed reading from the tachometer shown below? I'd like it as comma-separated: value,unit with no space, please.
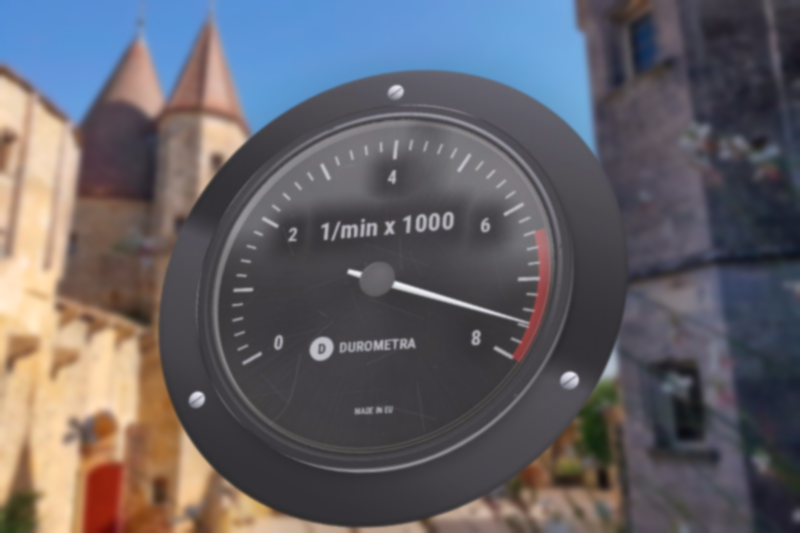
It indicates 7600,rpm
